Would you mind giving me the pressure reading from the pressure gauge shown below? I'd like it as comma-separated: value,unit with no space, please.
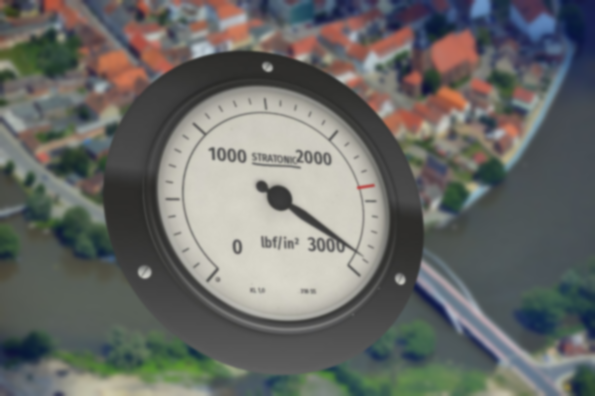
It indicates 2900,psi
